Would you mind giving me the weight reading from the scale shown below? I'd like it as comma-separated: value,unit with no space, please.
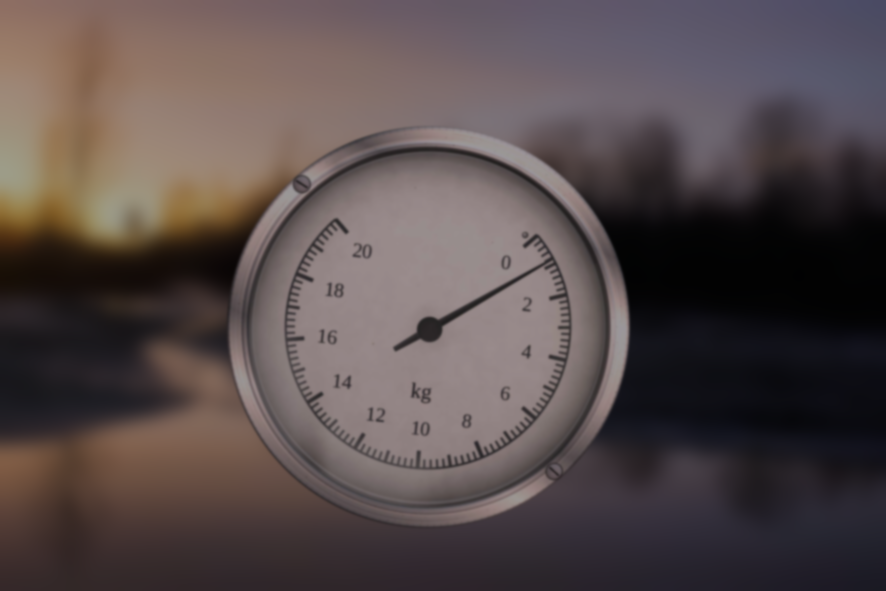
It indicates 0.8,kg
